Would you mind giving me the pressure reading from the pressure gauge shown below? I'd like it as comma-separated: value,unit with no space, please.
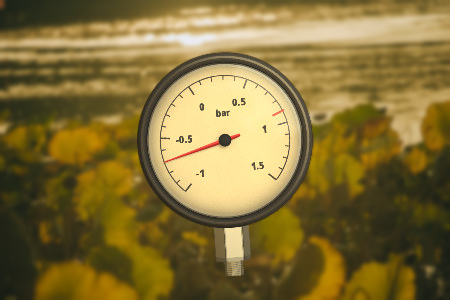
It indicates -0.7,bar
